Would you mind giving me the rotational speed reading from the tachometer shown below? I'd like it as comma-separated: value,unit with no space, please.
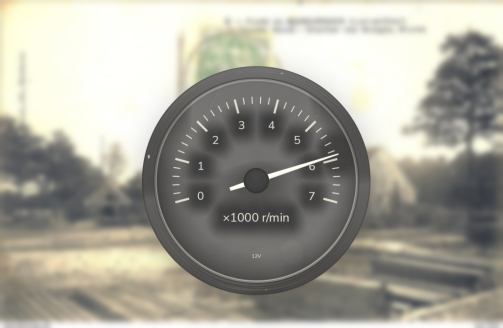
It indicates 5900,rpm
